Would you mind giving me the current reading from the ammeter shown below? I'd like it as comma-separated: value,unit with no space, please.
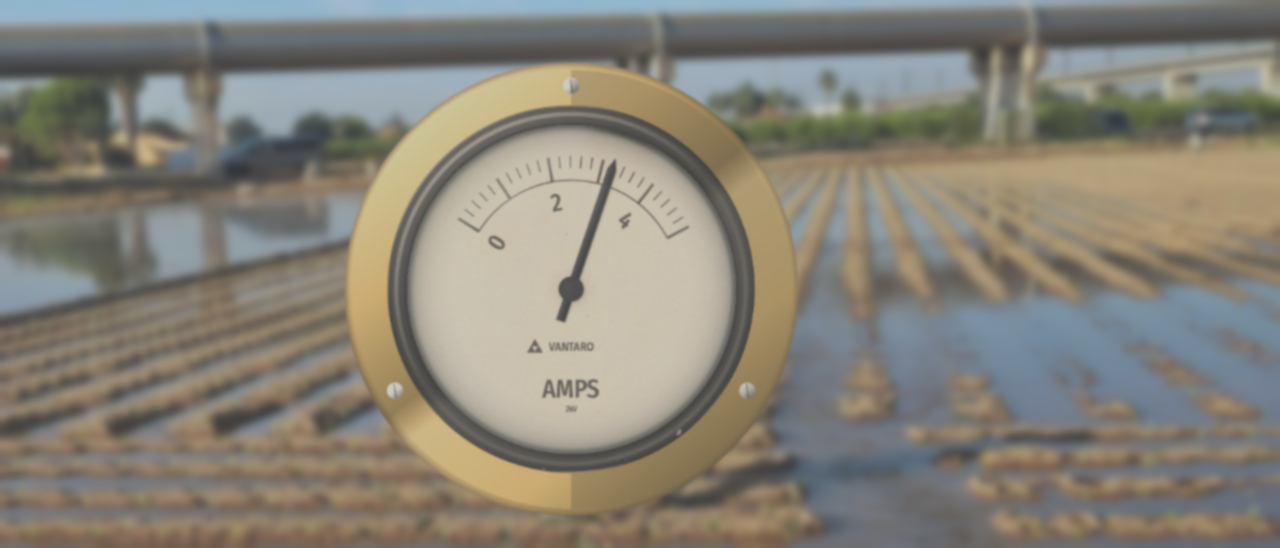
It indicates 3.2,A
